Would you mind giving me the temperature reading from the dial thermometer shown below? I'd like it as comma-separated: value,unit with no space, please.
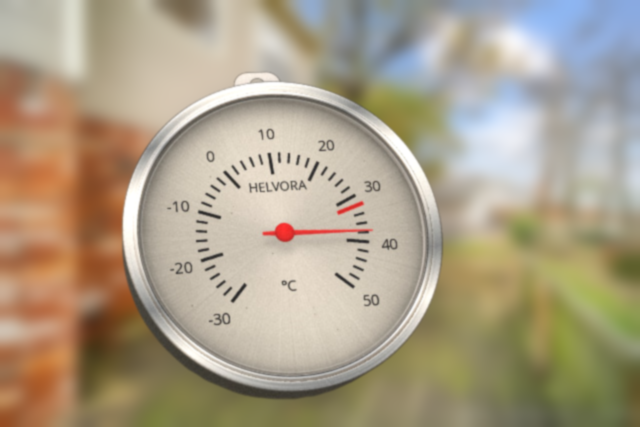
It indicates 38,°C
